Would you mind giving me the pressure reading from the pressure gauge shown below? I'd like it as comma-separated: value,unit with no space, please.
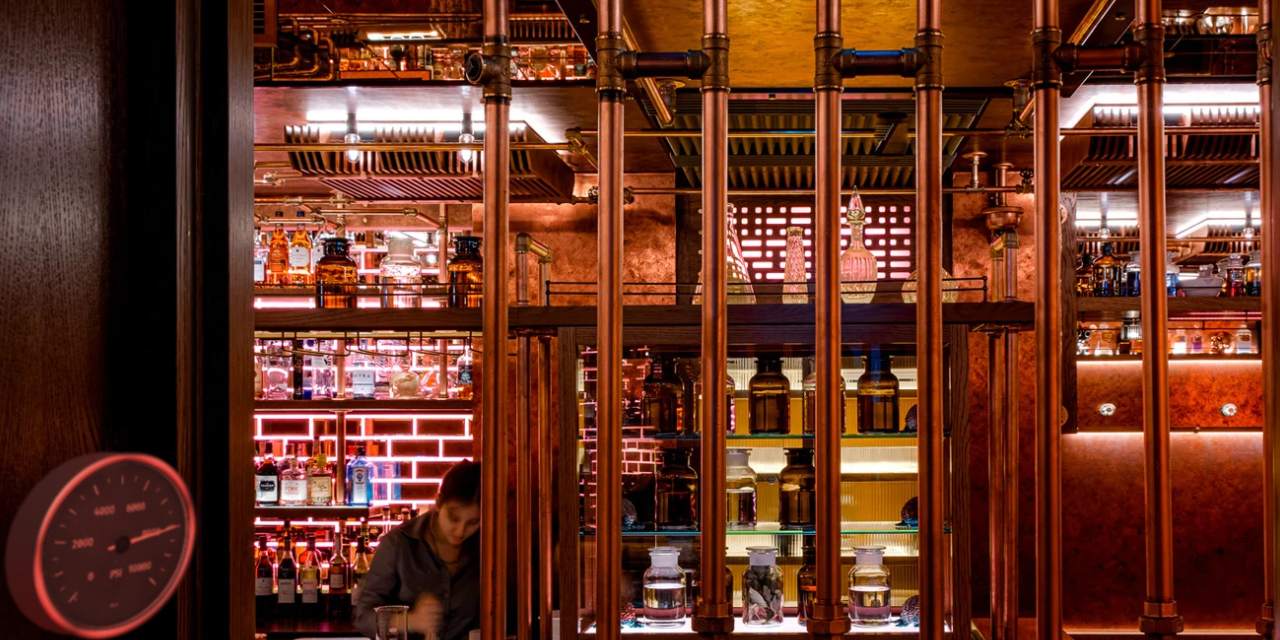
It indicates 8000,psi
